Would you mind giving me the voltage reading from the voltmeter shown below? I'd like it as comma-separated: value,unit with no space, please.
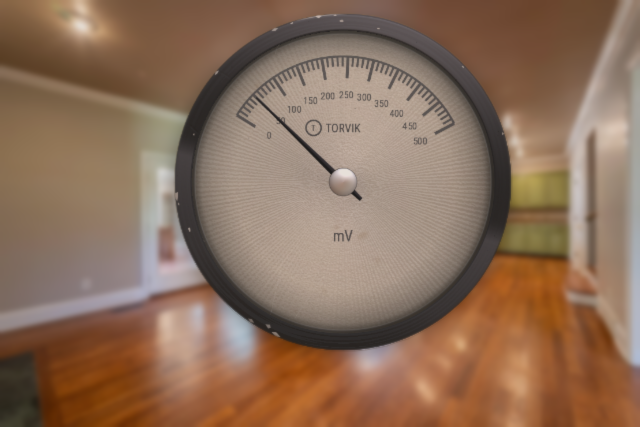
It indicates 50,mV
